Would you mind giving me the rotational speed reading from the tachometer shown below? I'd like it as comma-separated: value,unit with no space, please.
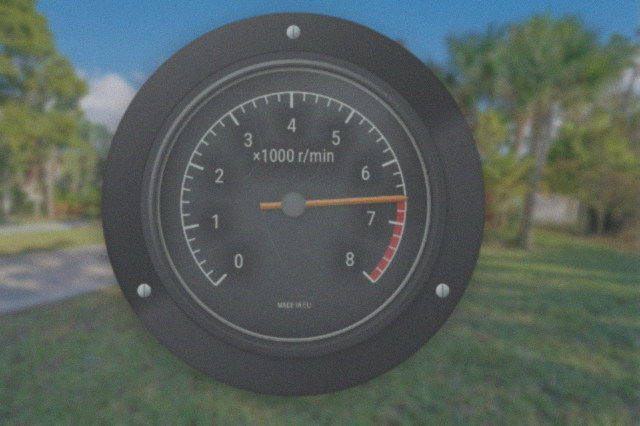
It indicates 6600,rpm
